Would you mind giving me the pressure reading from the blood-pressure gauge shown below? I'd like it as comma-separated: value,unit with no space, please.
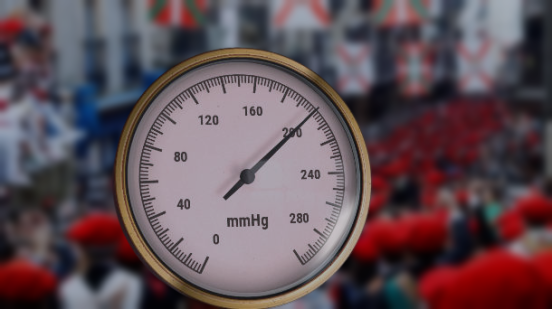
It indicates 200,mmHg
